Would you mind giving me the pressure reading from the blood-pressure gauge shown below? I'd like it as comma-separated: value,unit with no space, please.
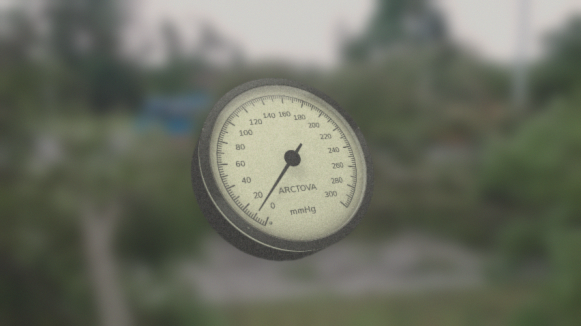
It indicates 10,mmHg
